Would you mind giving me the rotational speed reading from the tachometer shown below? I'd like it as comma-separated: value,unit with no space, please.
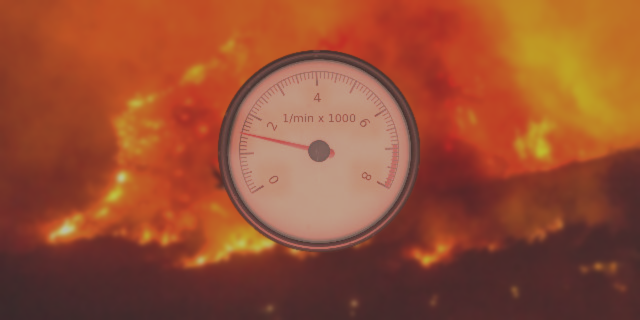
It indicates 1500,rpm
